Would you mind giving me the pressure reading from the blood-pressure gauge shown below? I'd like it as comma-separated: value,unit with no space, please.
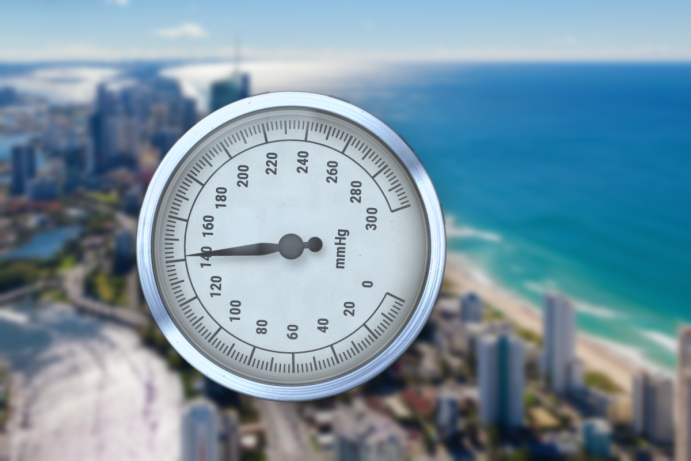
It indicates 142,mmHg
